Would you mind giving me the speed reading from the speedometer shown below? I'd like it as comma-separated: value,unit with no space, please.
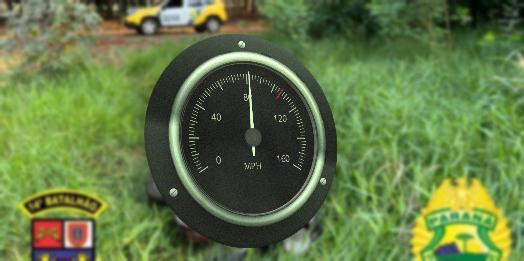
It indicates 80,mph
